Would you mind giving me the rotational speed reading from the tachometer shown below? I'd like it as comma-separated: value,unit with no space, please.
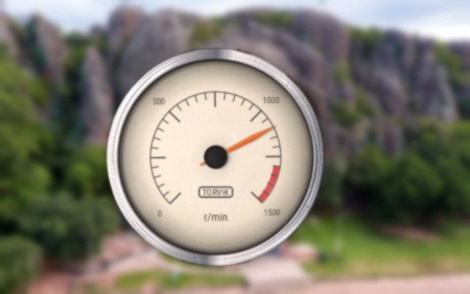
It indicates 1100,rpm
